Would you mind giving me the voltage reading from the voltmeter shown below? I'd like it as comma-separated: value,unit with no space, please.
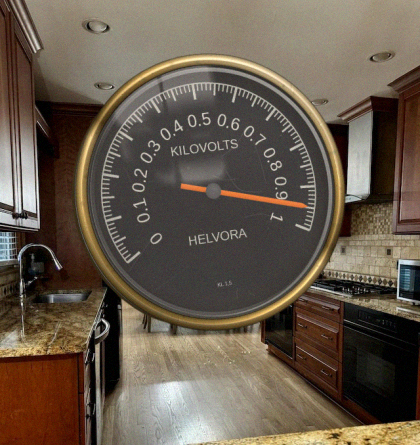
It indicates 0.95,kV
